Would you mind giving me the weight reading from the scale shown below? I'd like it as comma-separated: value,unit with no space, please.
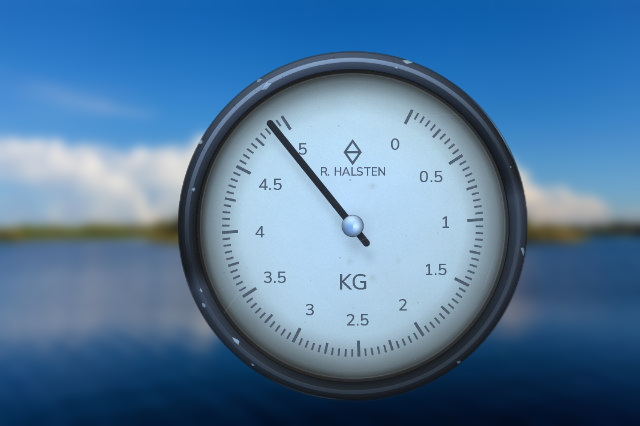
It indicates 4.9,kg
